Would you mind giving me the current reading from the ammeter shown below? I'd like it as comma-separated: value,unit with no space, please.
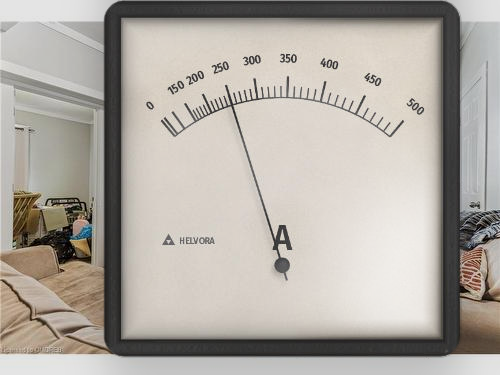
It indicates 250,A
